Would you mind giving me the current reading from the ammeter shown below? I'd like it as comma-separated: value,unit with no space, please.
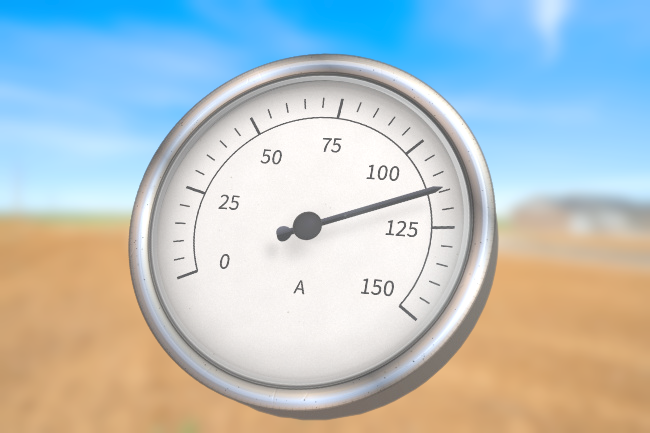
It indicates 115,A
